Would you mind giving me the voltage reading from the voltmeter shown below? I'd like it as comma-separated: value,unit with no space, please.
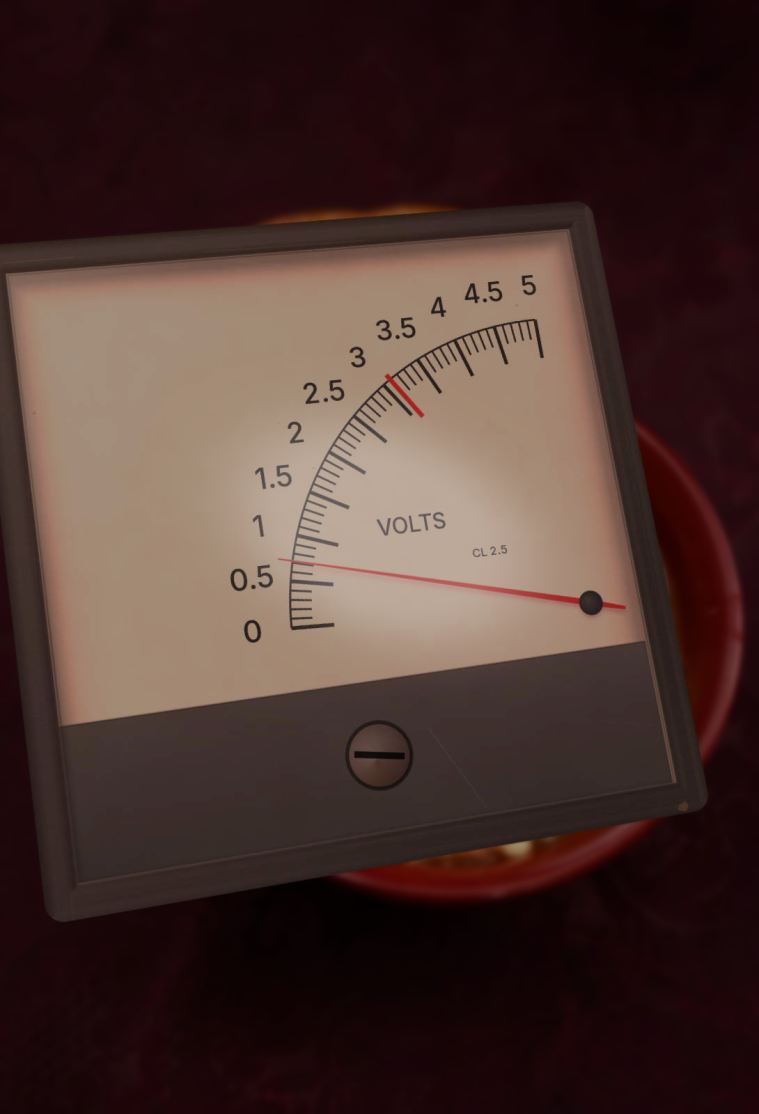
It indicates 0.7,V
